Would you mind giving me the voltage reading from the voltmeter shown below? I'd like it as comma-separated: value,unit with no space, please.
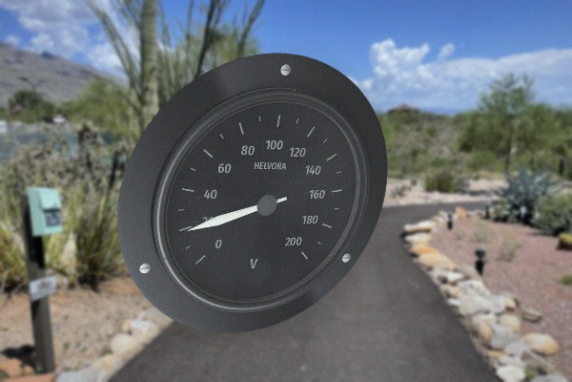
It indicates 20,V
